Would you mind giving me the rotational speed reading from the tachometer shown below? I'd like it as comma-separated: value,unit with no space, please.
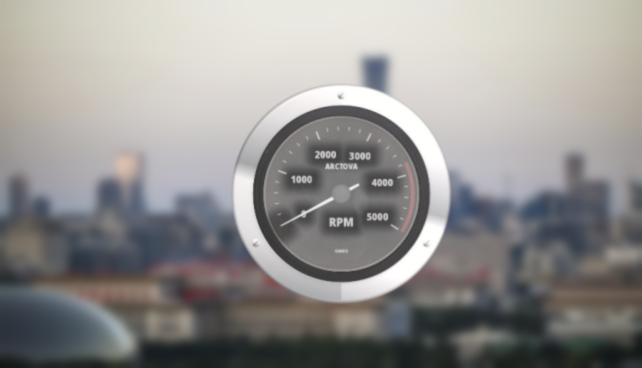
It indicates 0,rpm
